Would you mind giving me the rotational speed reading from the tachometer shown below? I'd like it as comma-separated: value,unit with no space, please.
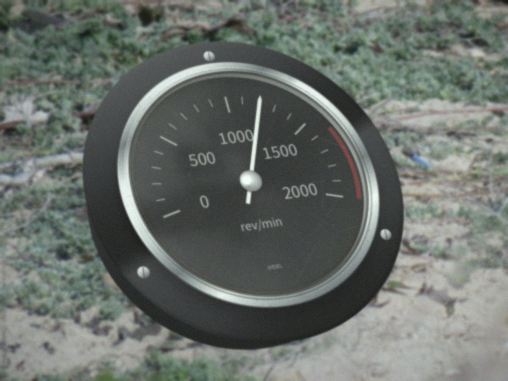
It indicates 1200,rpm
